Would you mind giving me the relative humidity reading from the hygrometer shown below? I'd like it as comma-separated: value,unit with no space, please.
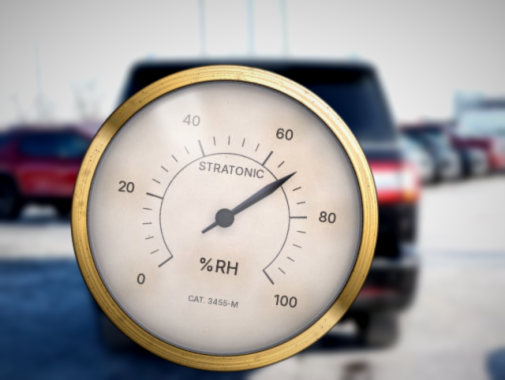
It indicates 68,%
